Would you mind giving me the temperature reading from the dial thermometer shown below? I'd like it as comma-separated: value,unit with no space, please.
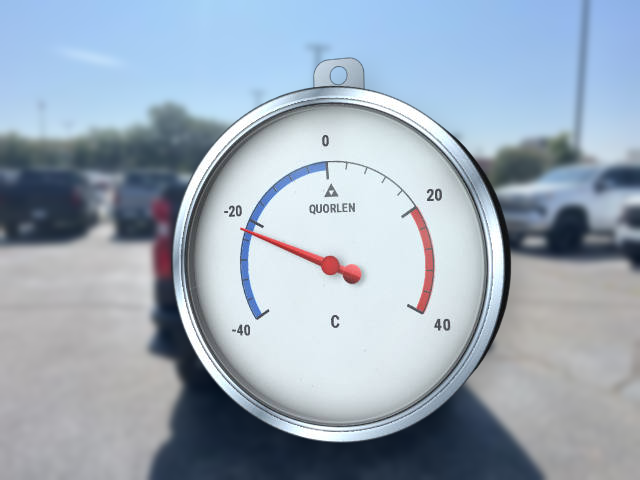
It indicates -22,°C
